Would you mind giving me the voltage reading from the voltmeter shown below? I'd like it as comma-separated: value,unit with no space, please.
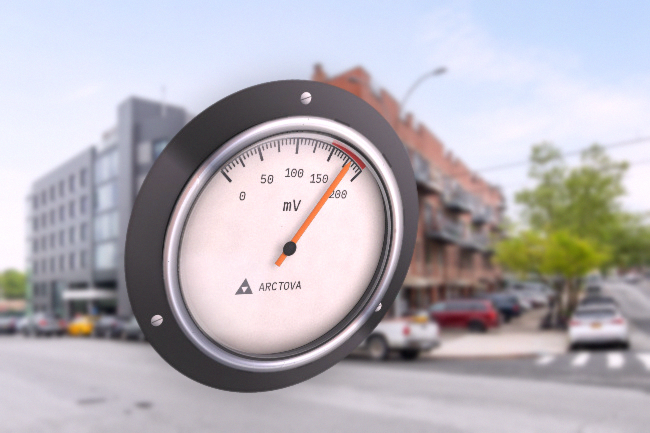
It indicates 175,mV
